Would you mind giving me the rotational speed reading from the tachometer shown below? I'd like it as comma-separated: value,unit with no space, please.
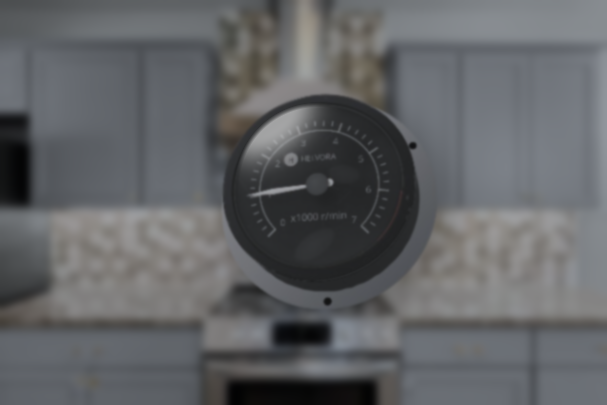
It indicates 1000,rpm
